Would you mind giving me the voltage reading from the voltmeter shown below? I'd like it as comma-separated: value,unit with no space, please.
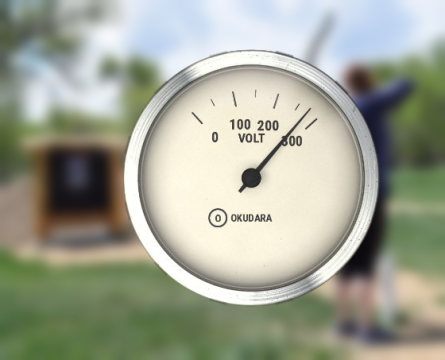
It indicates 275,V
